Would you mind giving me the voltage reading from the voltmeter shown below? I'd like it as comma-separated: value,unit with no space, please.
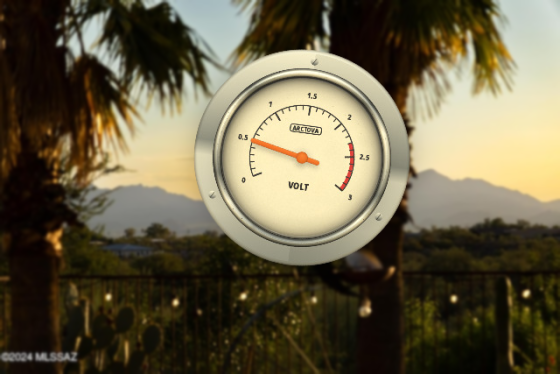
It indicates 0.5,V
